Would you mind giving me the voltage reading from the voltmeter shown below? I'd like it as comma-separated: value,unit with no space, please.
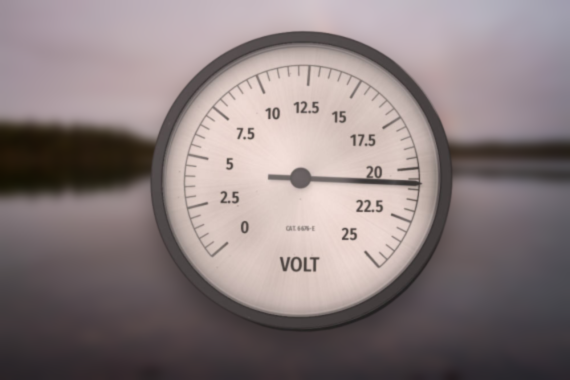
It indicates 20.75,V
